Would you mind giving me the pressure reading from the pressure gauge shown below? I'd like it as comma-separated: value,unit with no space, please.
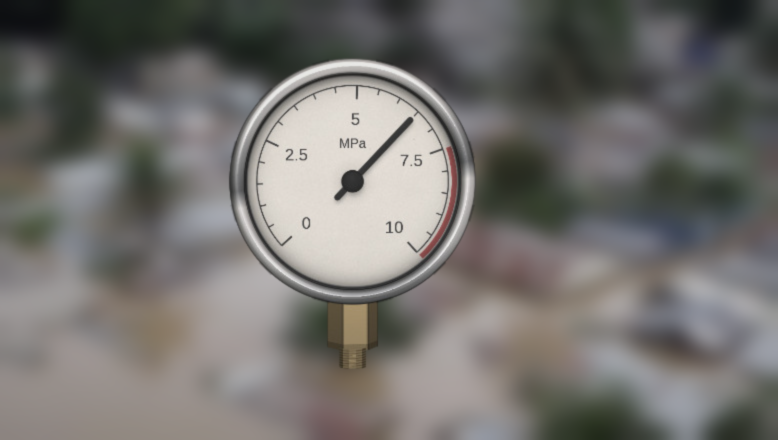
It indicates 6.5,MPa
